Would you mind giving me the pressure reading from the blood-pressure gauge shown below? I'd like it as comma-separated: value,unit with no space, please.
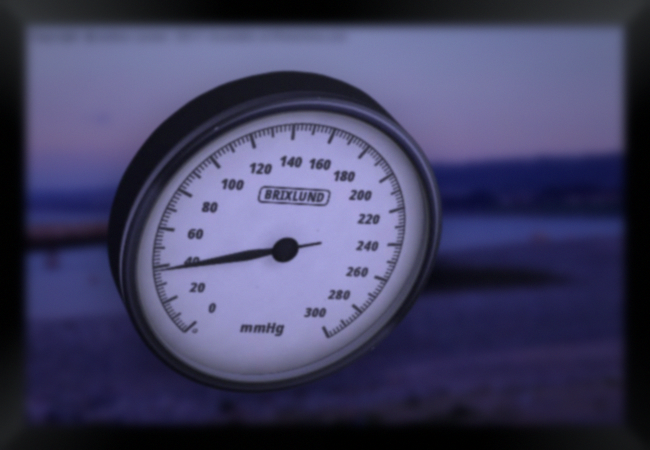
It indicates 40,mmHg
